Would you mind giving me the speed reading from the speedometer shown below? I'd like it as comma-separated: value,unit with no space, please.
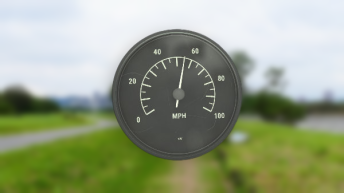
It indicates 55,mph
